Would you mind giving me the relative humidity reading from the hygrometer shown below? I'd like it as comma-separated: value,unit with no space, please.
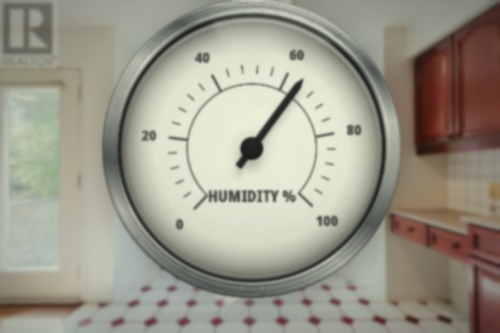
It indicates 64,%
